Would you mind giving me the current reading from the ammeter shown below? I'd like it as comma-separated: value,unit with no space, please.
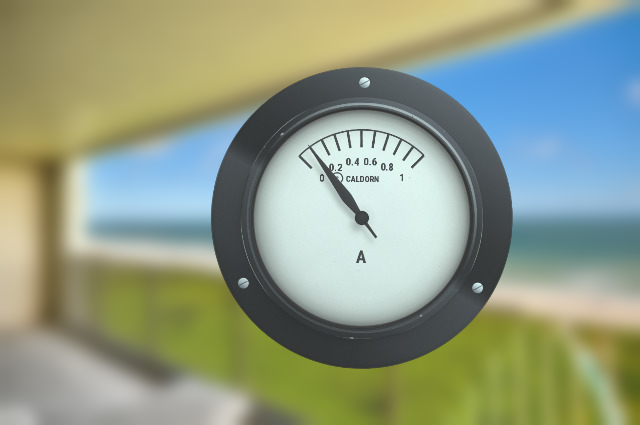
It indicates 0.1,A
